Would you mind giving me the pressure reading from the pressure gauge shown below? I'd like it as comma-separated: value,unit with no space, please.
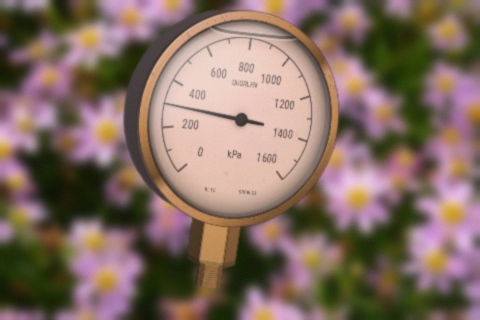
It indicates 300,kPa
